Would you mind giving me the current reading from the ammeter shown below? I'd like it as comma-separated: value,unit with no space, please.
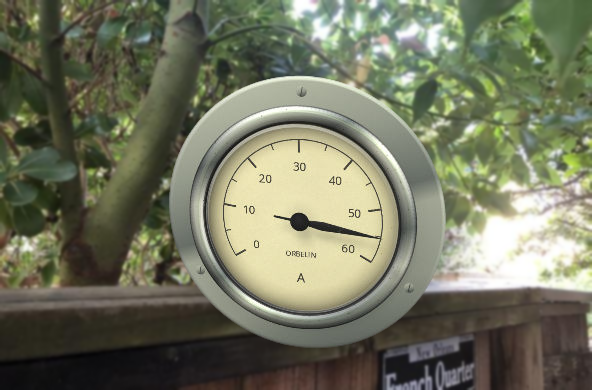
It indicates 55,A
